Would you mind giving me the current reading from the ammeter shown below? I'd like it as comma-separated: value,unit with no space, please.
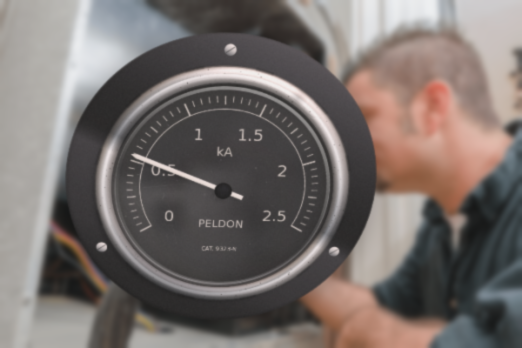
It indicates 0.55,kA
